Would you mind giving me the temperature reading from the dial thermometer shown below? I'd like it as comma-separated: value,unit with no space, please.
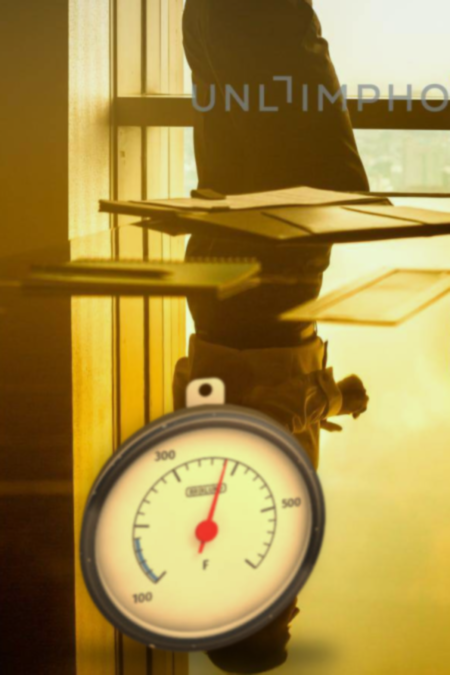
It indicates 380,°F
